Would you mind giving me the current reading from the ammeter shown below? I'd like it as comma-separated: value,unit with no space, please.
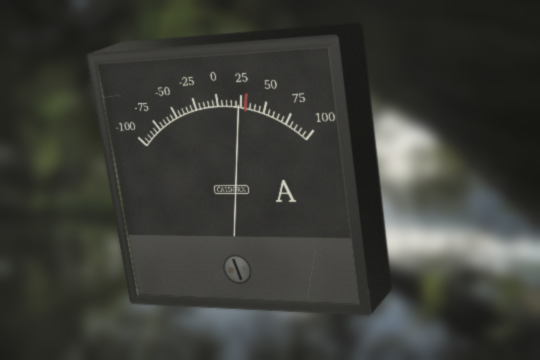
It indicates 25,A
